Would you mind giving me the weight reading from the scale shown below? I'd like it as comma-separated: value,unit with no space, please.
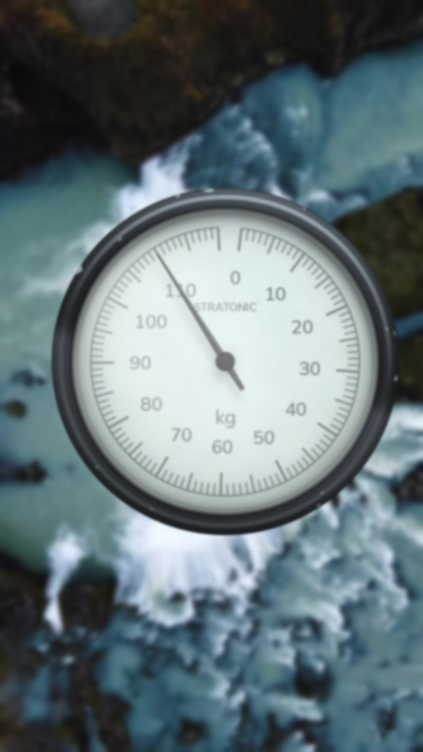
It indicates 110,kg
